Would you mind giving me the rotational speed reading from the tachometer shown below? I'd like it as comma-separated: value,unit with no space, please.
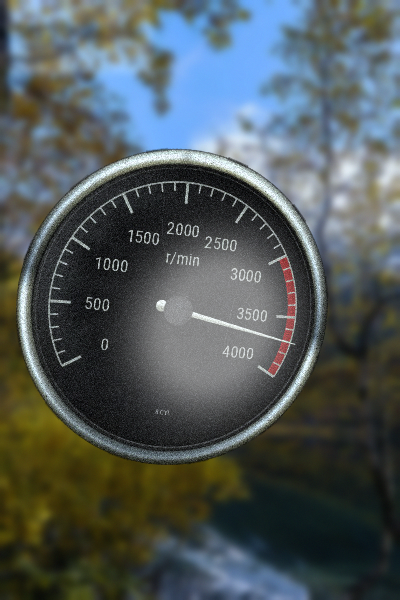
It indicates 3700,rpm
